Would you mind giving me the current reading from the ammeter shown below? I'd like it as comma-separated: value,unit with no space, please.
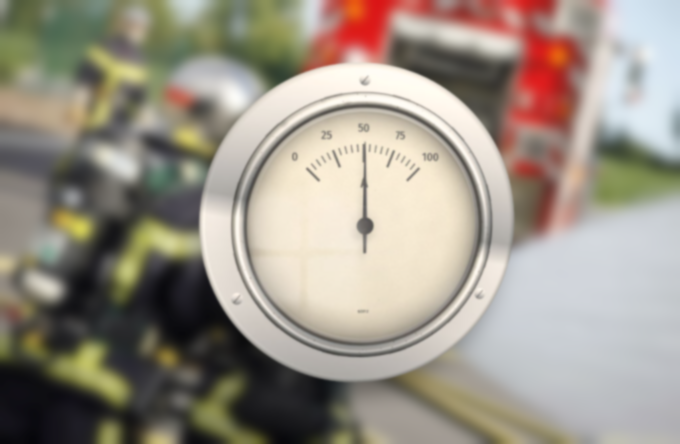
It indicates 50,A
